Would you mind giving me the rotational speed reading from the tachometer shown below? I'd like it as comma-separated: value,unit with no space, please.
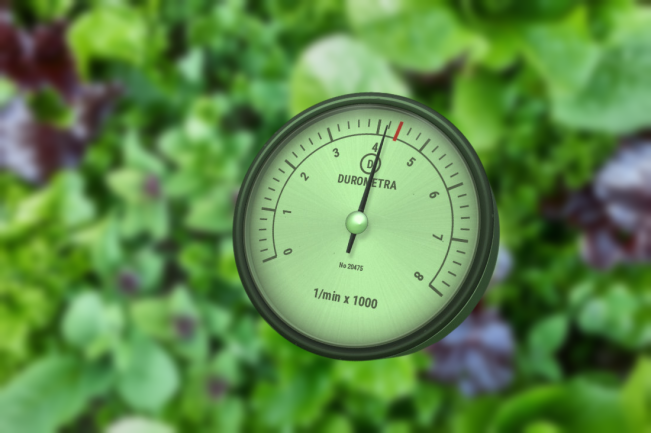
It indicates 4200,rpm
